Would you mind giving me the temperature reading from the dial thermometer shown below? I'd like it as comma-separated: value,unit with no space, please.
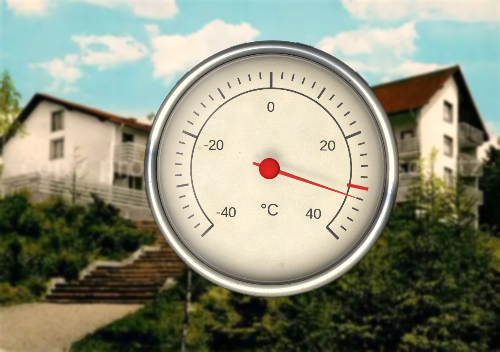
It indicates 32,°C
